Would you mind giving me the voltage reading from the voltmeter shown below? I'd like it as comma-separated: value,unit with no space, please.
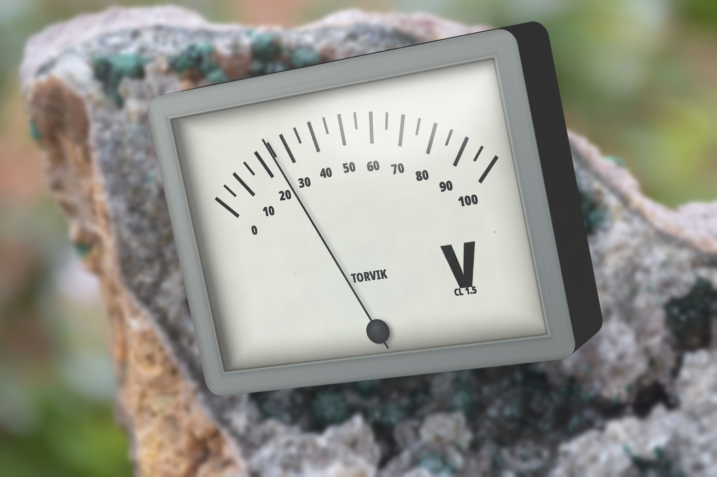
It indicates 25,V
